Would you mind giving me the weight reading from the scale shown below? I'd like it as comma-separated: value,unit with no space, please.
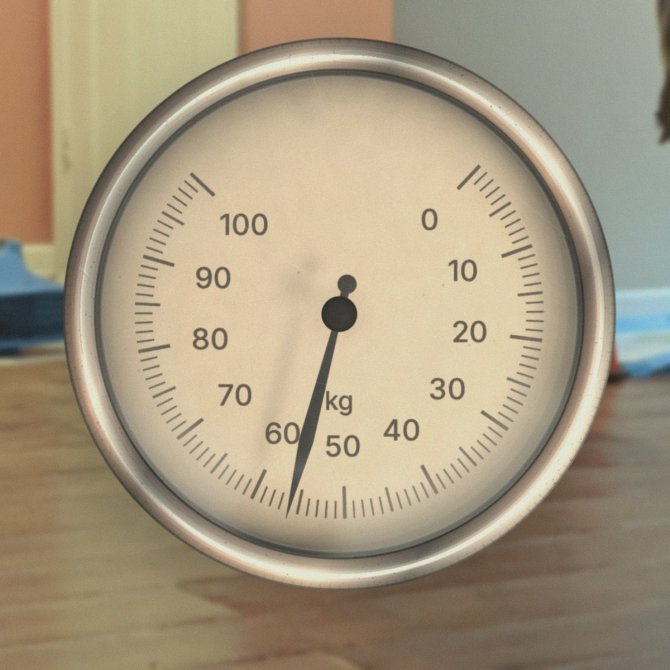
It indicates 56,kg
